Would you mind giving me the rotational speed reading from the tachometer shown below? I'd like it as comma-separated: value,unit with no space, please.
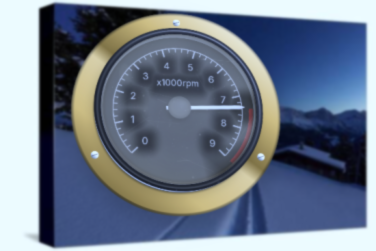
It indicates 7400,rpm
